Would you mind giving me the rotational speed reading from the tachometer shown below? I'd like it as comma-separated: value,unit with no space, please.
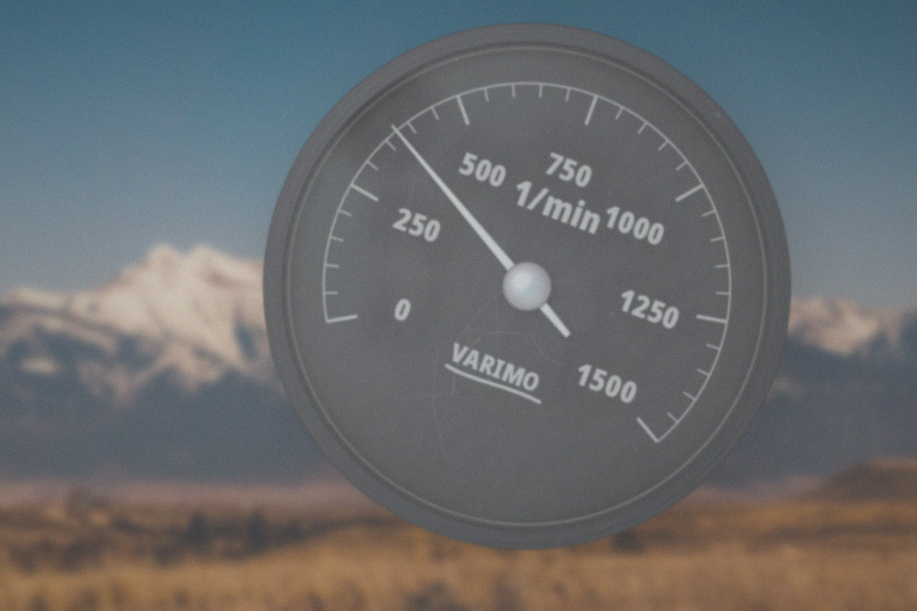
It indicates 375,rpm
